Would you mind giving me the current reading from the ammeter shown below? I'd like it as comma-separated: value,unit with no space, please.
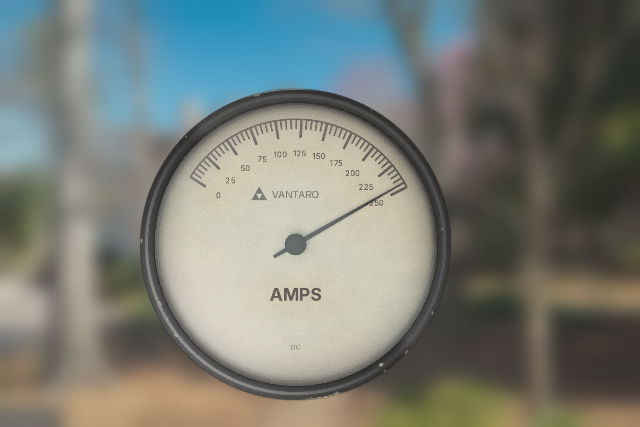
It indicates 245,A
